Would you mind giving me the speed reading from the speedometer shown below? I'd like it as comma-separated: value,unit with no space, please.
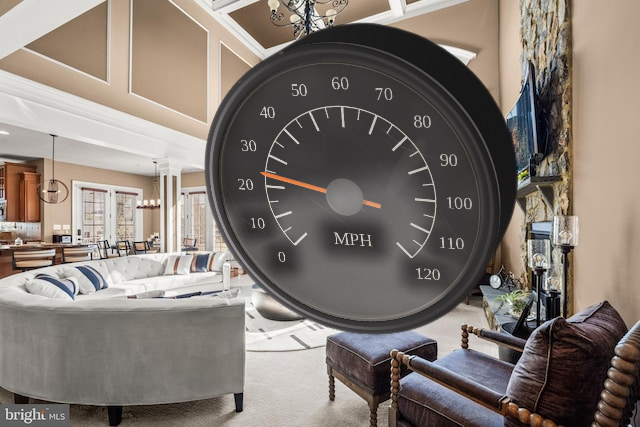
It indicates 25,mph
